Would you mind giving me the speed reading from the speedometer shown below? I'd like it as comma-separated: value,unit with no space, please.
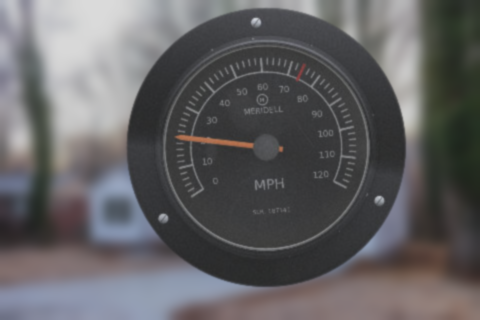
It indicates 20,mph
